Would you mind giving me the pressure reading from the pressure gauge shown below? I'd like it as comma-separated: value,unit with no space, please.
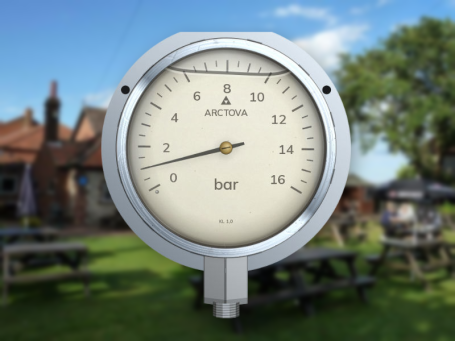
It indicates 1,bar
